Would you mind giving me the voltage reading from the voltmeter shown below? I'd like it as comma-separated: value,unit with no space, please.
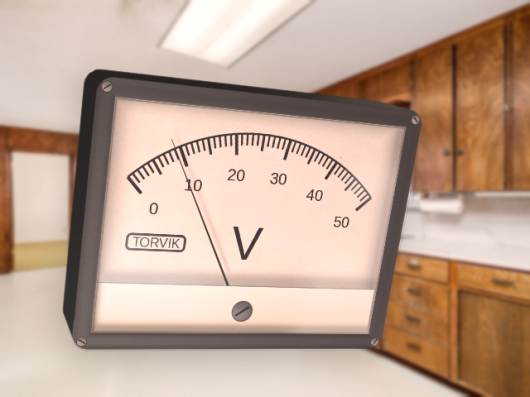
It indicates 9,V
